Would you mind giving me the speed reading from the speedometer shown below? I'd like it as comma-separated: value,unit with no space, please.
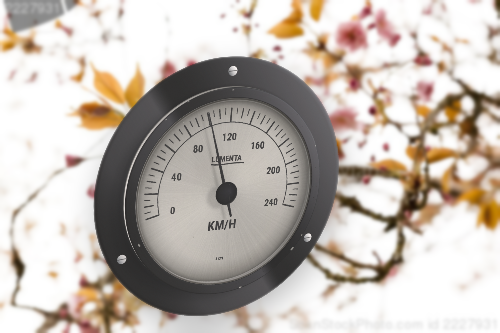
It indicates 100,km/h
